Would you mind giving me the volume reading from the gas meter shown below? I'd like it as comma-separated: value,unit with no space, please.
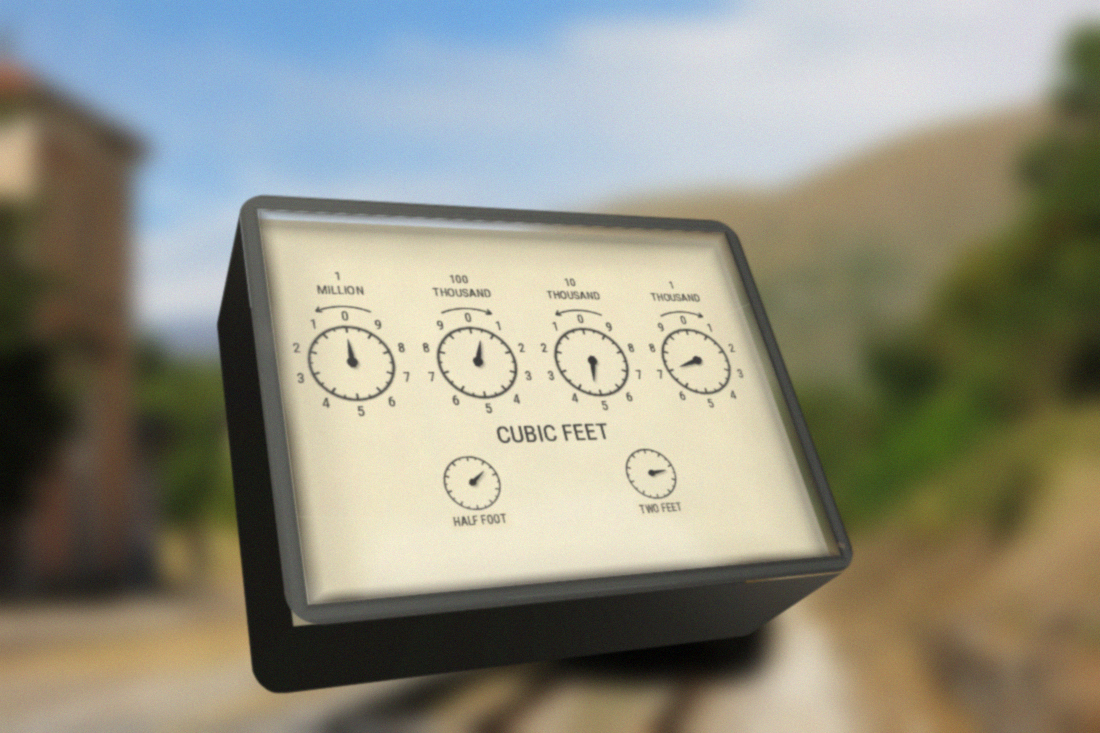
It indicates 4700,ft³
